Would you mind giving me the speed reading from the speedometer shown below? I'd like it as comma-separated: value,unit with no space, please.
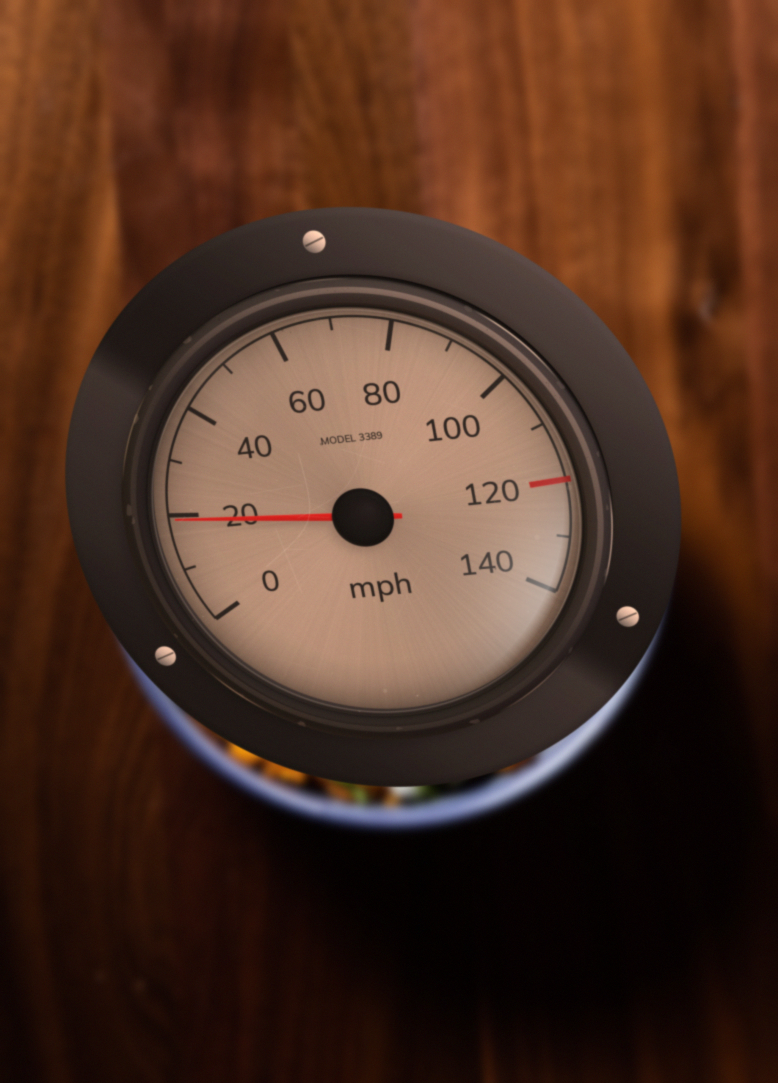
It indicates 20,mph
